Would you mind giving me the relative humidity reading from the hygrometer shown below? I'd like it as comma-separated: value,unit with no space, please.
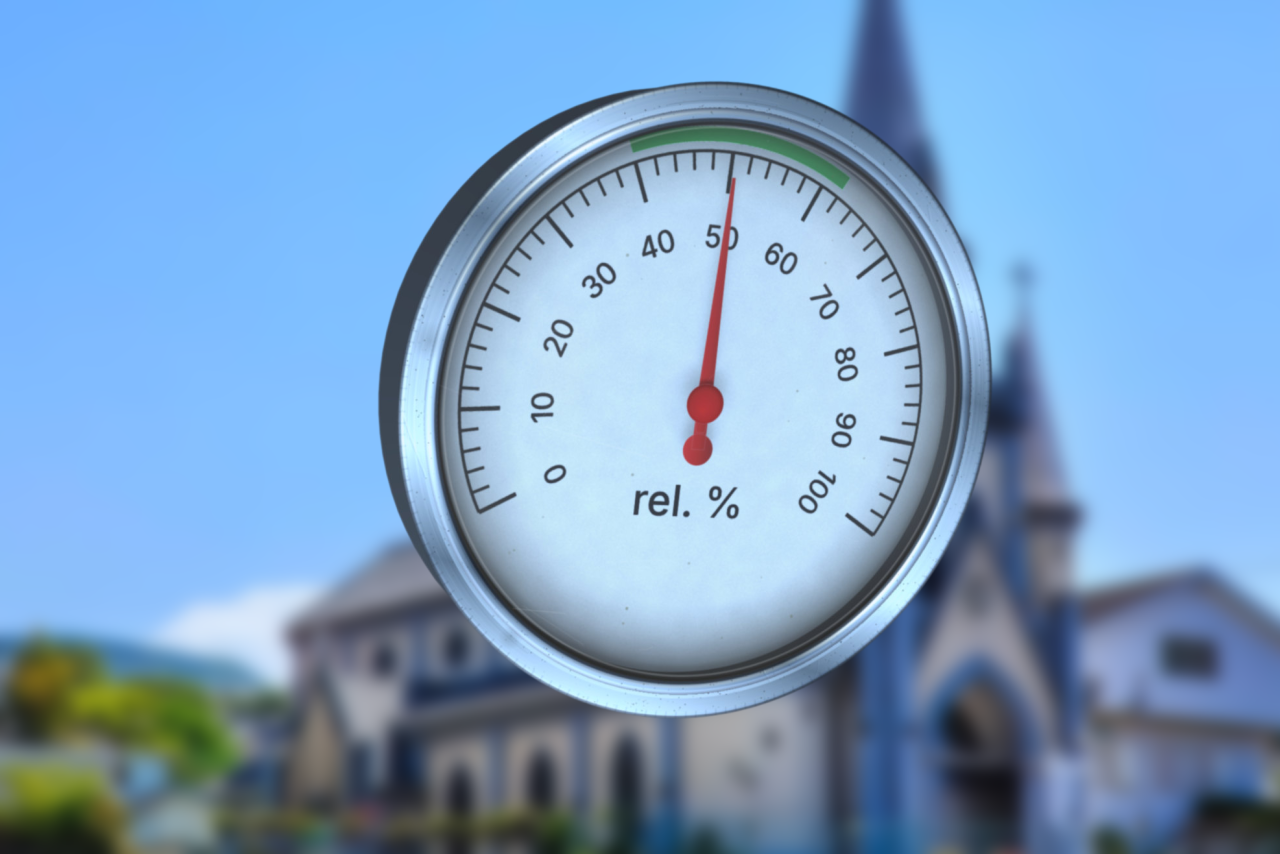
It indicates 50,%
